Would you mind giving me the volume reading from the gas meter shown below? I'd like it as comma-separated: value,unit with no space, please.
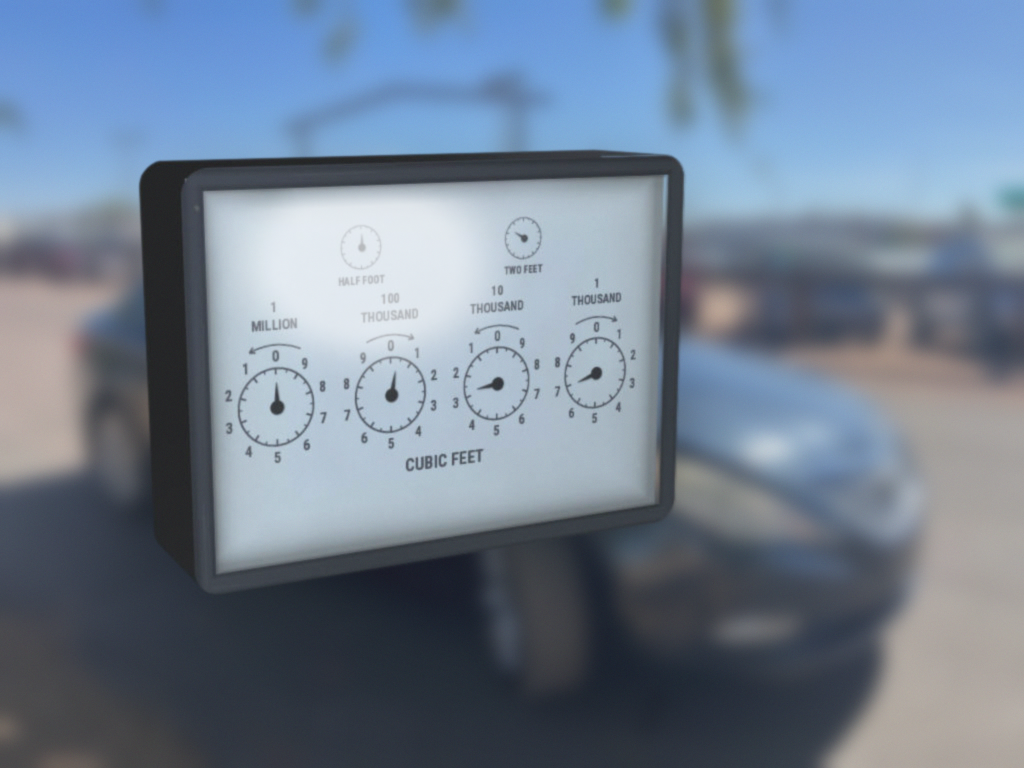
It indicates 2700,ft³
